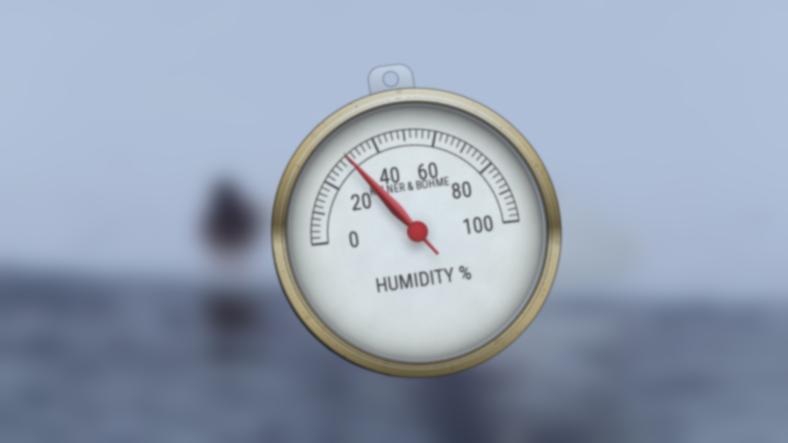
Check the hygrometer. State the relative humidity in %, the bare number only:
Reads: 30
